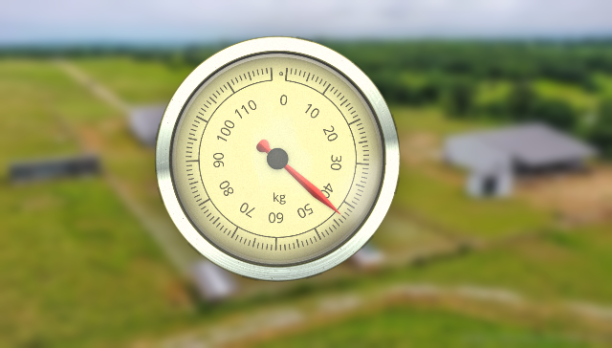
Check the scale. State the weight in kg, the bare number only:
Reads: 43
